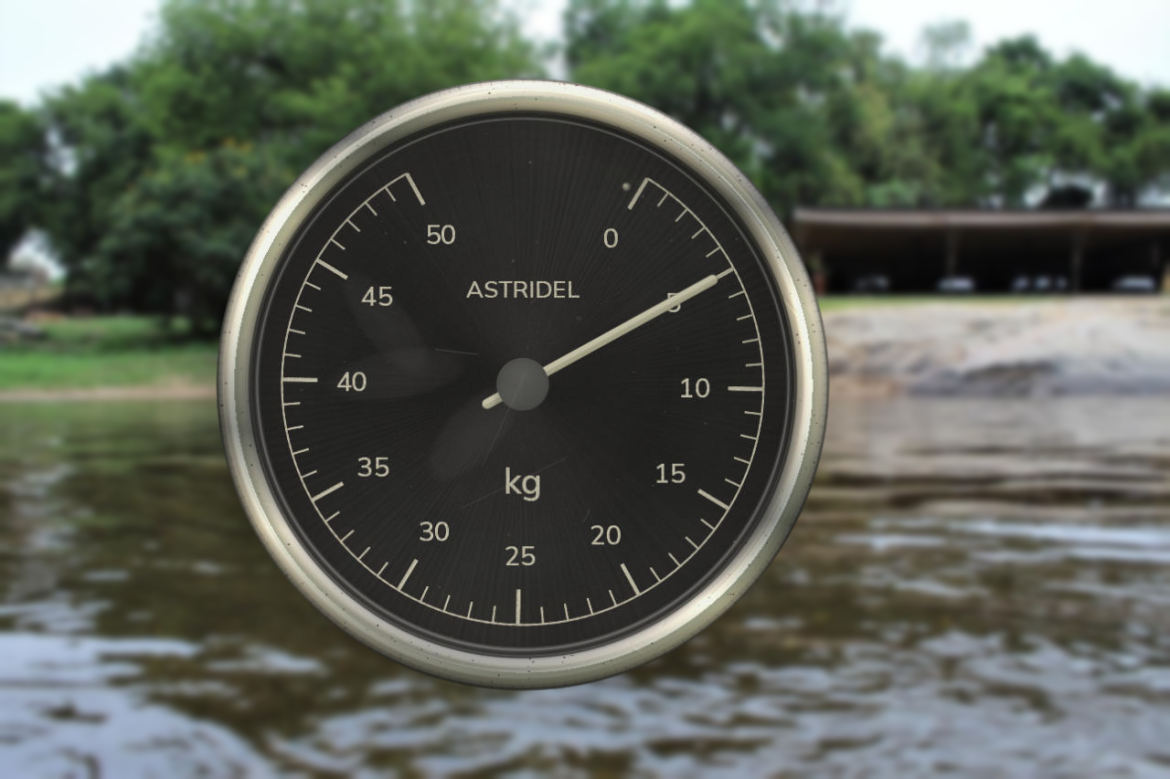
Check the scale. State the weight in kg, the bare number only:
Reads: 5
